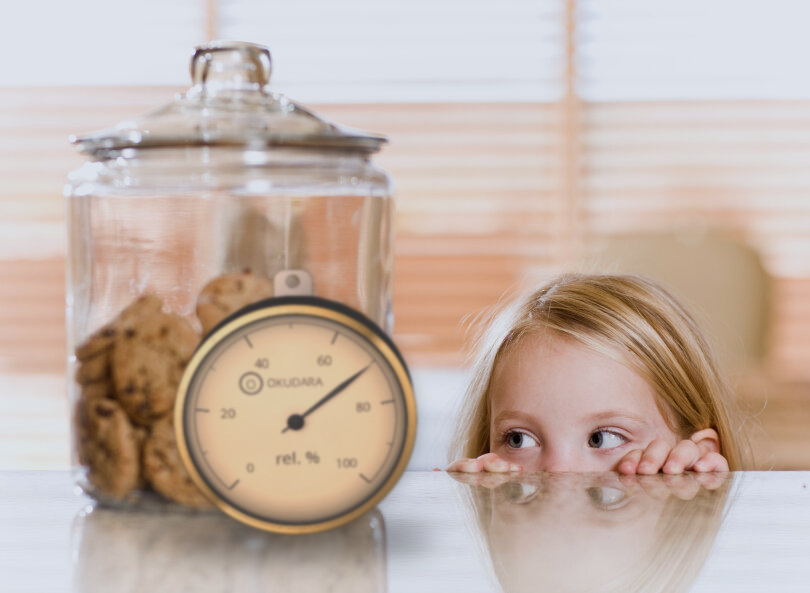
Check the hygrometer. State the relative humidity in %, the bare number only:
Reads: 70
